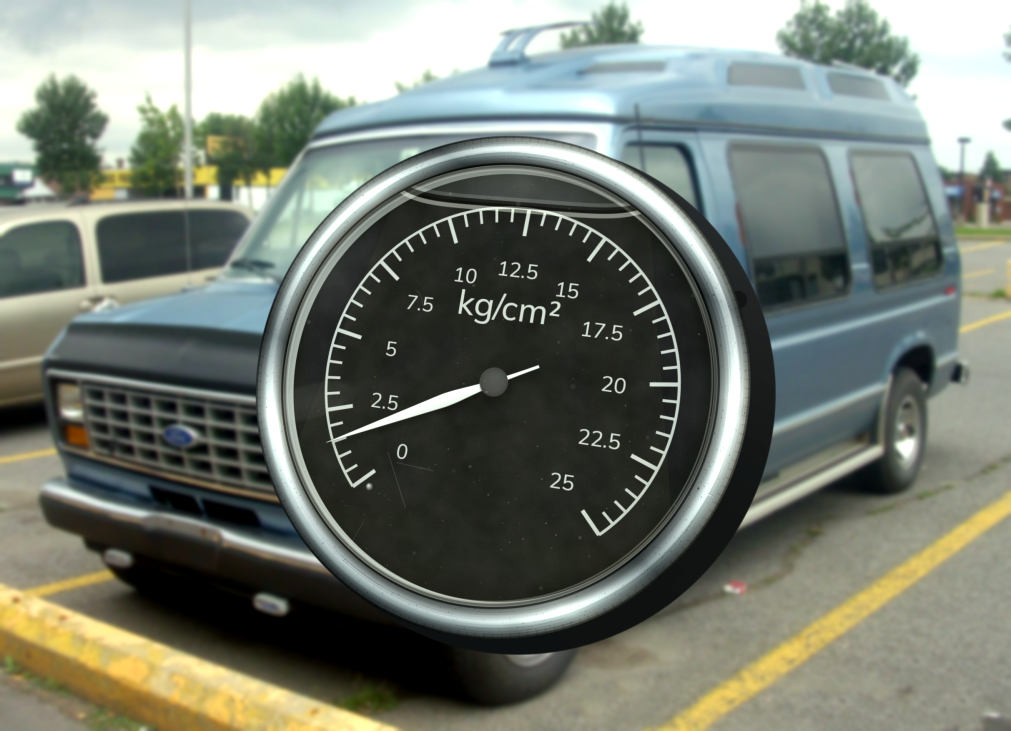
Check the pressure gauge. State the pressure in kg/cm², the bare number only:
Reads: 1.5
